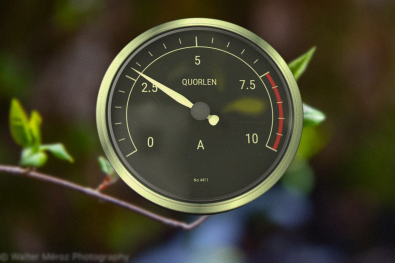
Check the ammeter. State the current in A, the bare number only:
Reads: 2.75
